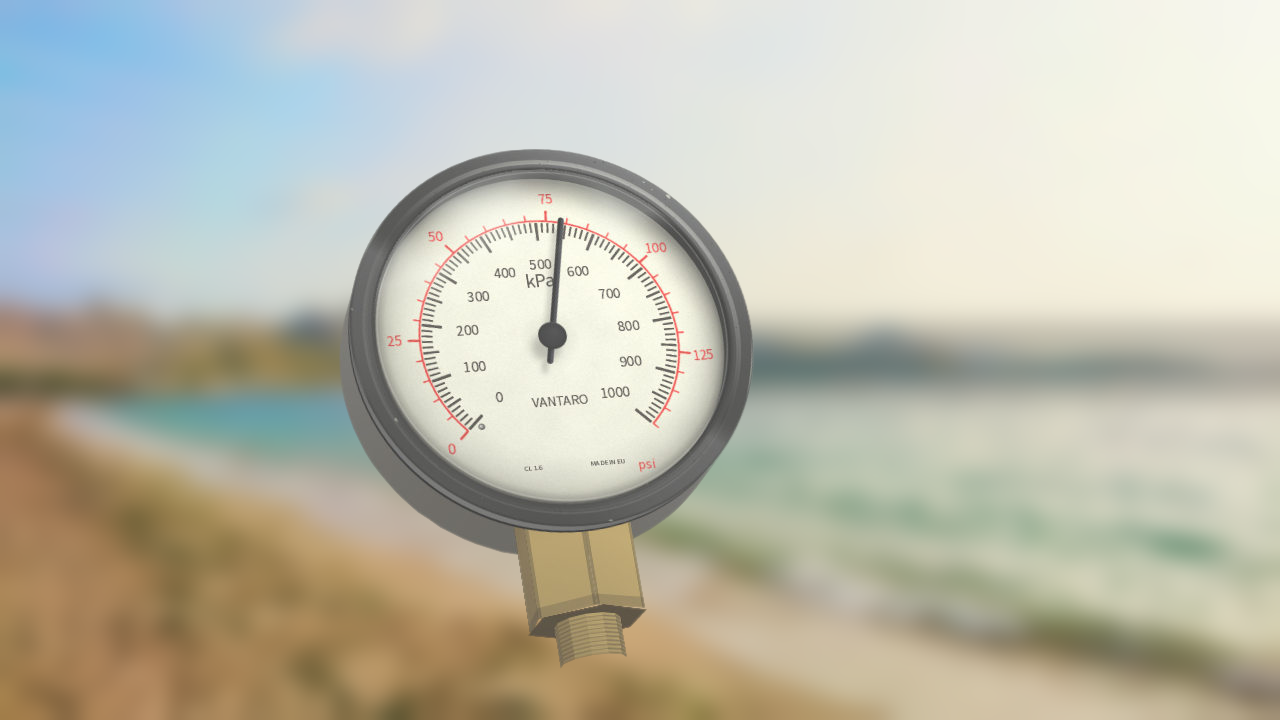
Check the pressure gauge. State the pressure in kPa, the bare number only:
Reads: 540
